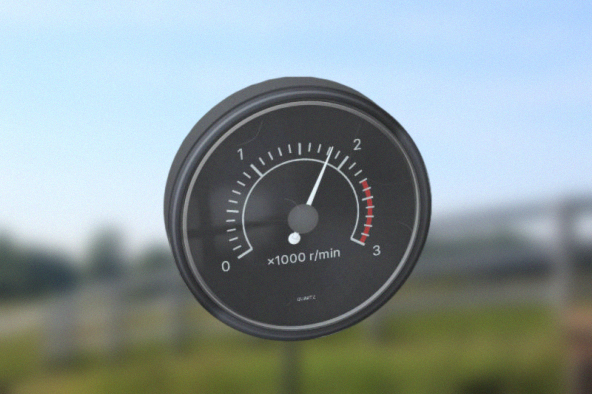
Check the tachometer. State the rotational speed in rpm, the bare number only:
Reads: 1800
